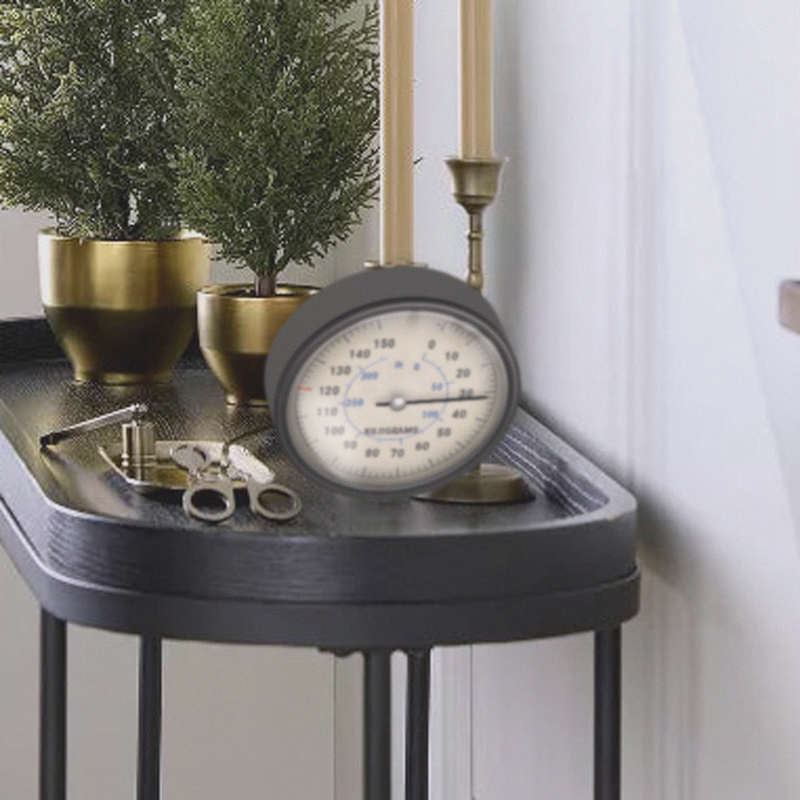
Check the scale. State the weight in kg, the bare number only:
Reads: 30
